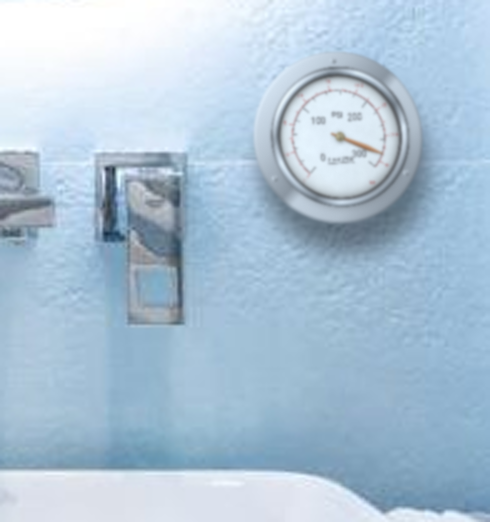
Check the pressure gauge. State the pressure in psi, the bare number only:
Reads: 280
